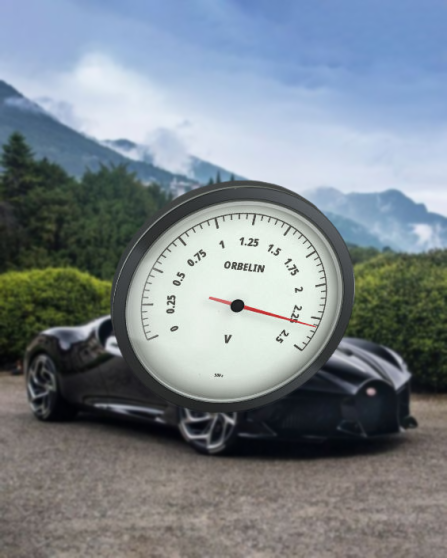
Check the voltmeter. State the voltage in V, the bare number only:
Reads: 2.3
